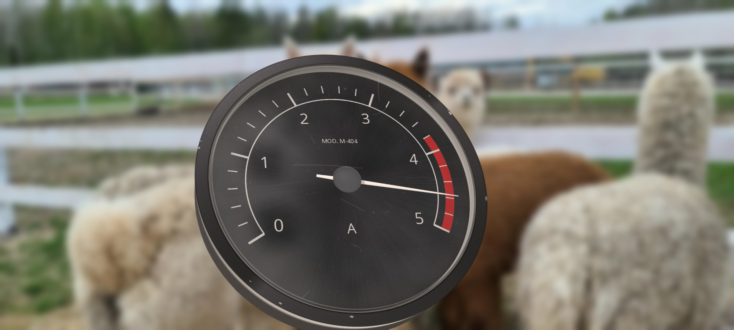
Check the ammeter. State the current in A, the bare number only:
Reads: 4.6
